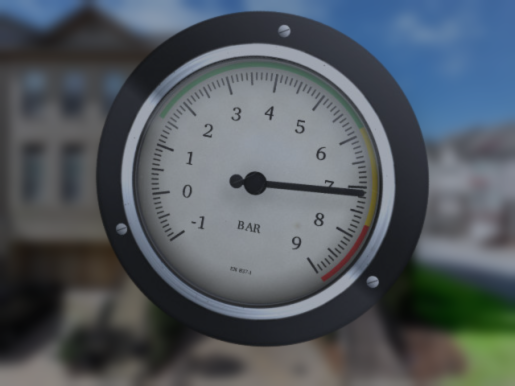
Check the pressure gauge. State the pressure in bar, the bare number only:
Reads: 7.1
